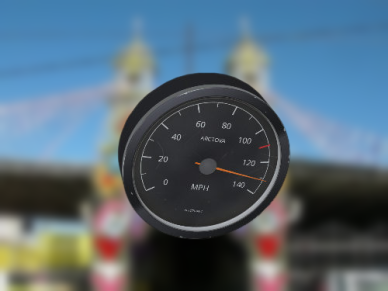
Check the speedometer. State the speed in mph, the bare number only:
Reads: 130
